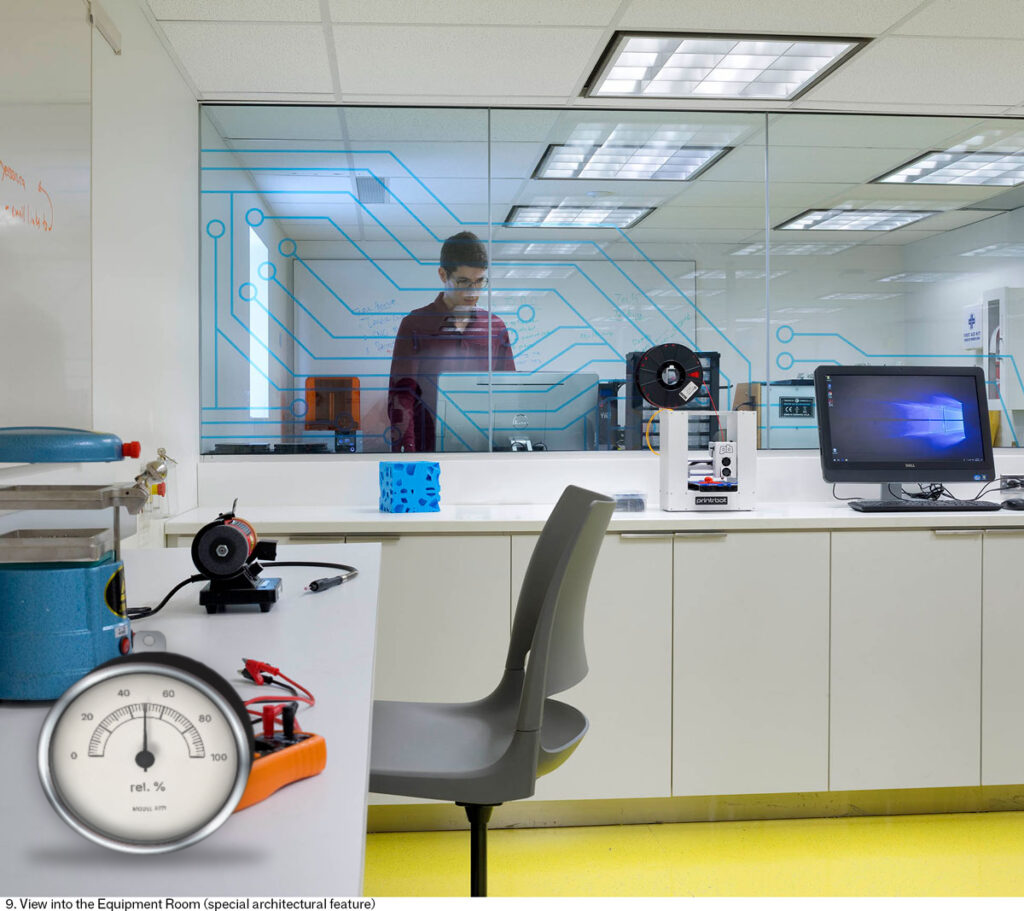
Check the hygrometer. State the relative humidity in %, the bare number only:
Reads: 50
